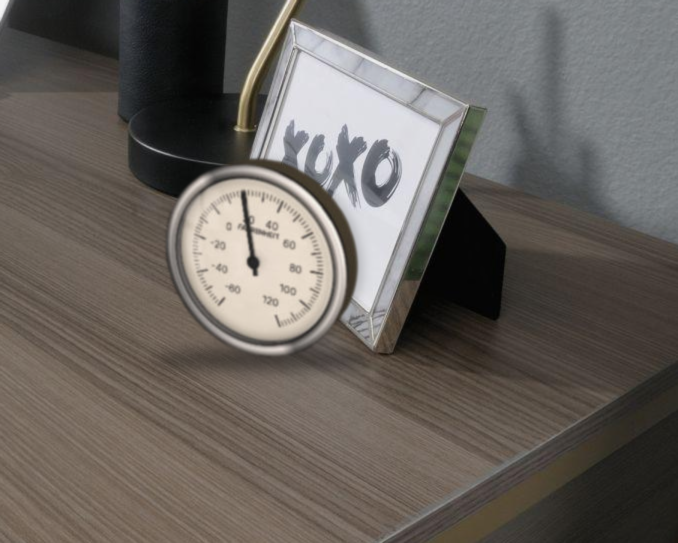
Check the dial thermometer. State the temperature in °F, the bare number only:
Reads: 20
